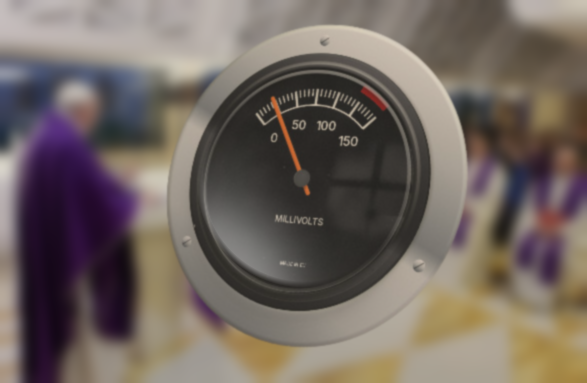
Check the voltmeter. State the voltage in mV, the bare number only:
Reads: 25
